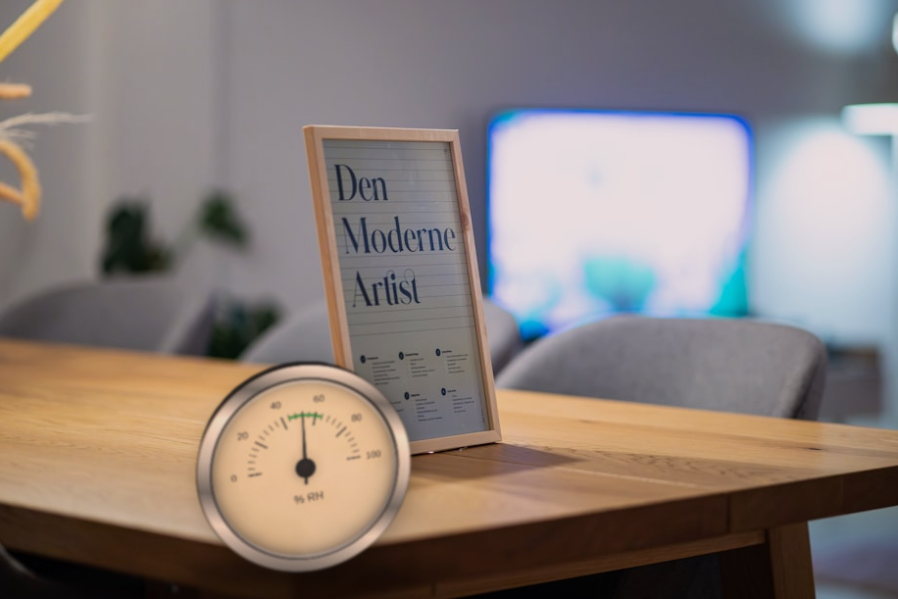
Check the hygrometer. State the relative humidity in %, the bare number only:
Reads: 52
